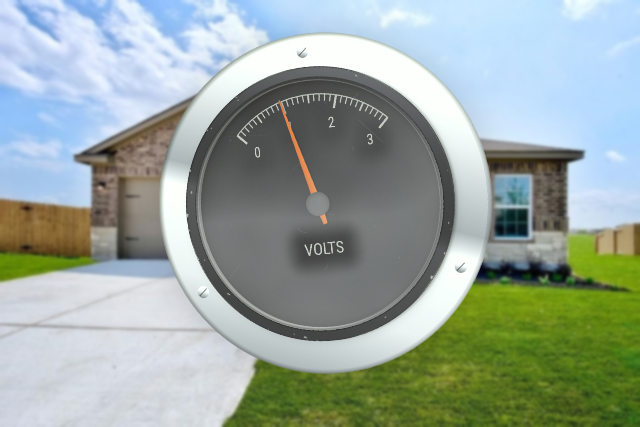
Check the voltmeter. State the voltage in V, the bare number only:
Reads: 1
